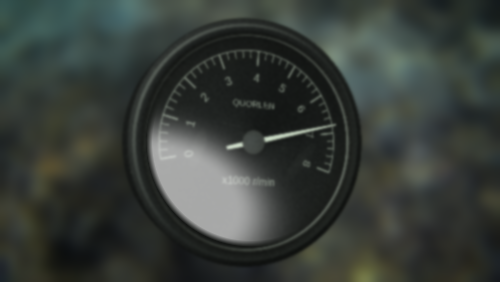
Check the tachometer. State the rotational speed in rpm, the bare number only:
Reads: 6800
